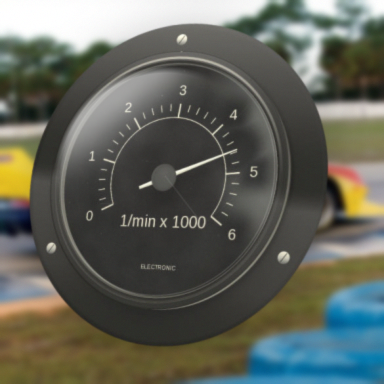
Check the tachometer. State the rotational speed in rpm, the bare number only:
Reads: 4600
